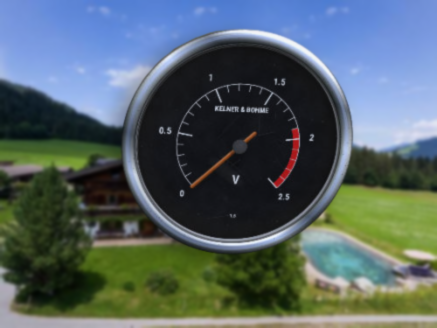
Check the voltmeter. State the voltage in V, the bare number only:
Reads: 0
